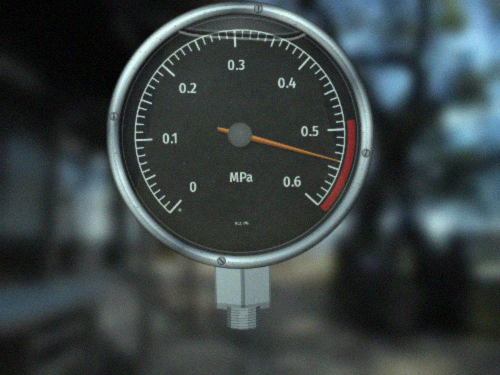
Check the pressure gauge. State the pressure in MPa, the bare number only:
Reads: 0.54
